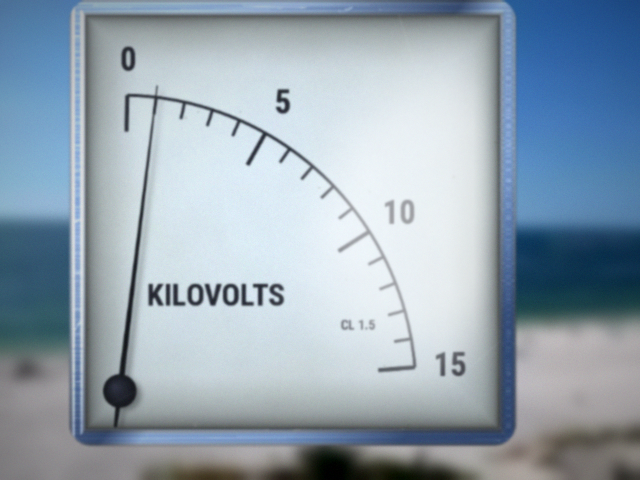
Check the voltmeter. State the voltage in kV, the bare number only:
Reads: 1
